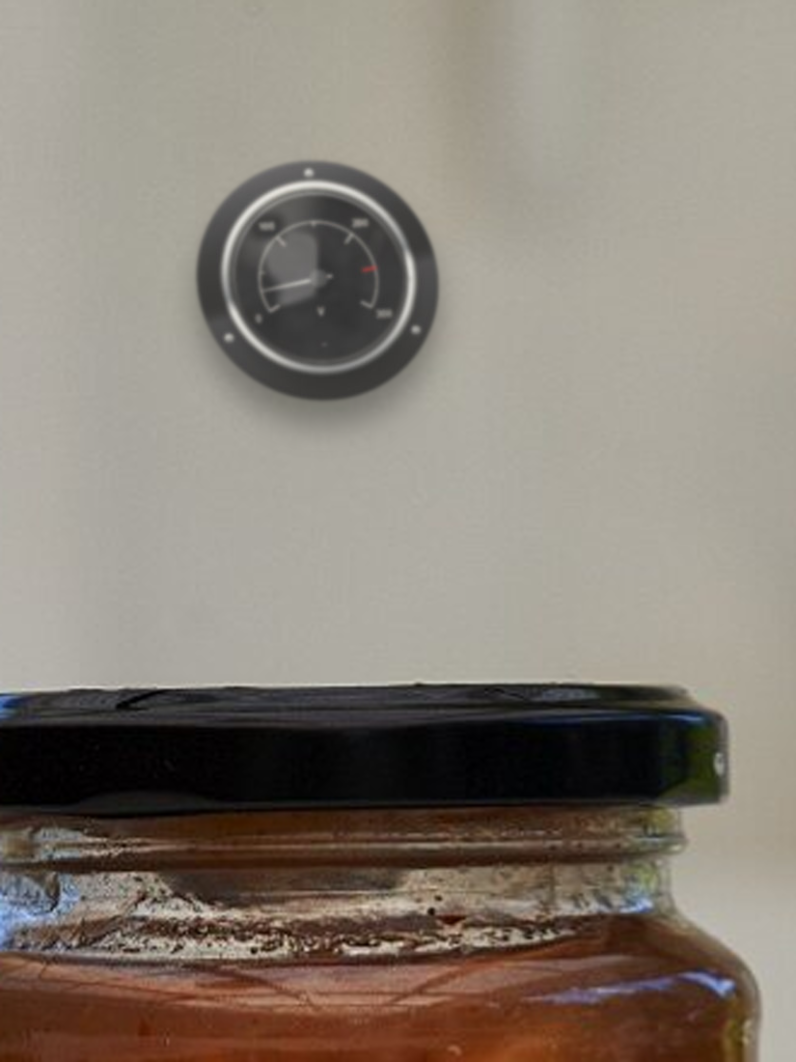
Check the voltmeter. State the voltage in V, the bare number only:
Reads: 25
